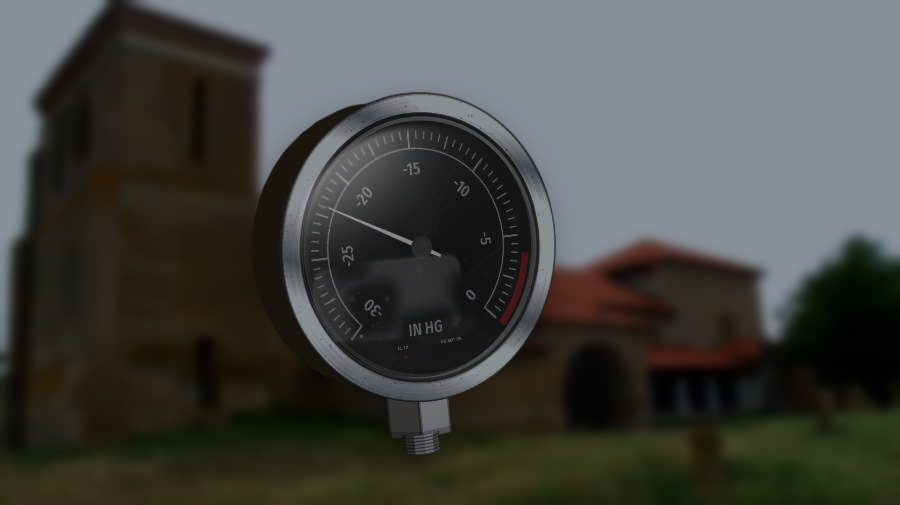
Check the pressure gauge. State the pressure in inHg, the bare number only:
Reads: -22
